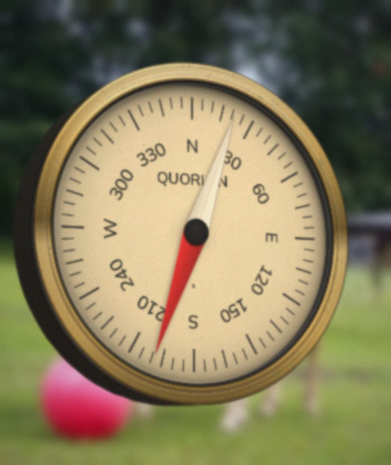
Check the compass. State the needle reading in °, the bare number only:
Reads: 200
